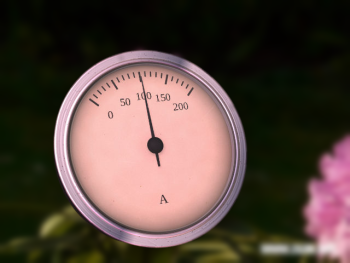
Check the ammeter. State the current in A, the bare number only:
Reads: 100
